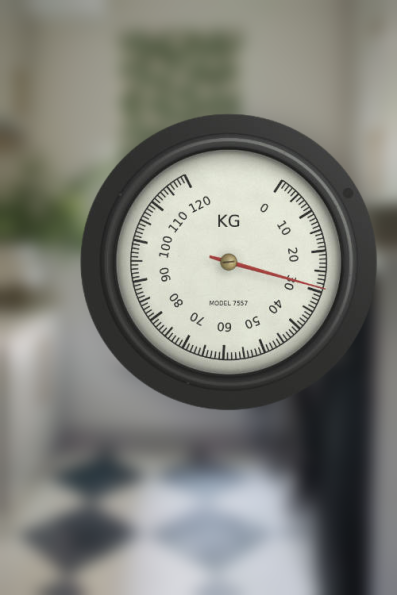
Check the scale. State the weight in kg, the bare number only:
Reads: 29
